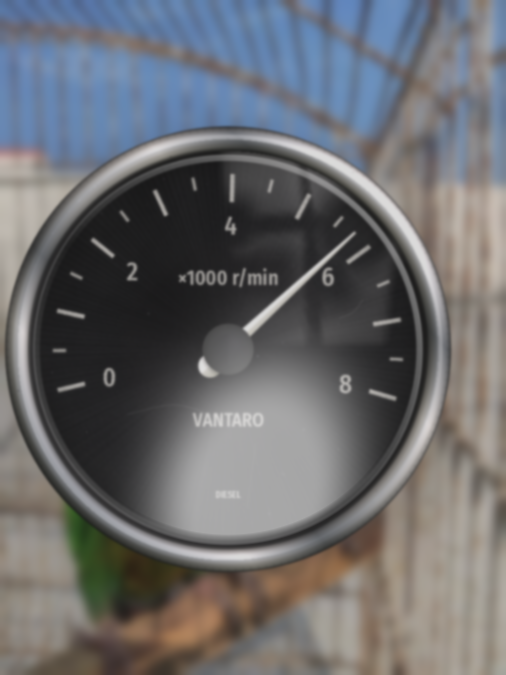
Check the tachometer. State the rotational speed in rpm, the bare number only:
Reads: 5750
